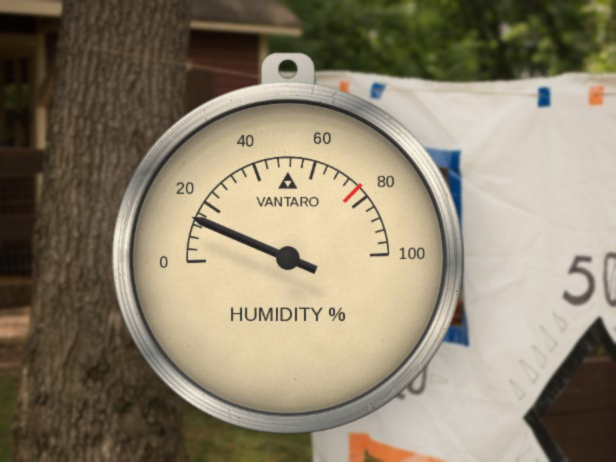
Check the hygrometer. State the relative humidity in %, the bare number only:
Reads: 14
